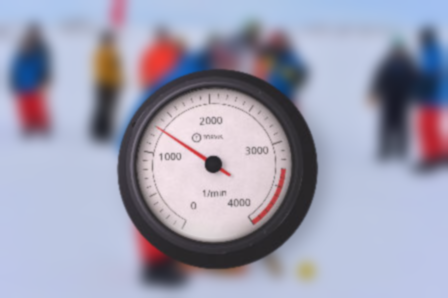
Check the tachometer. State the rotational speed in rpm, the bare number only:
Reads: 1300
